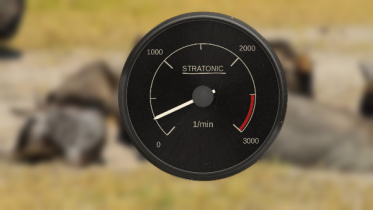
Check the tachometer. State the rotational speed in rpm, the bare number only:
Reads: 250
